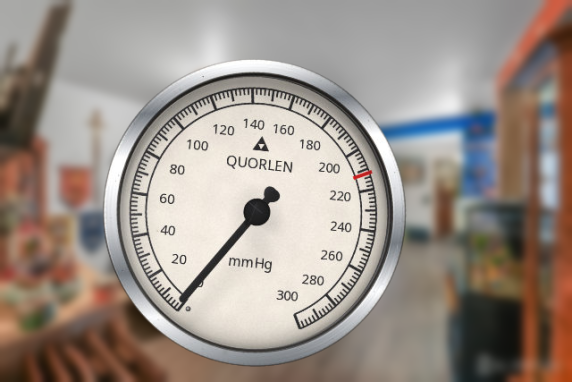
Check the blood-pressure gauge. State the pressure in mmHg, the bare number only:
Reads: 2
